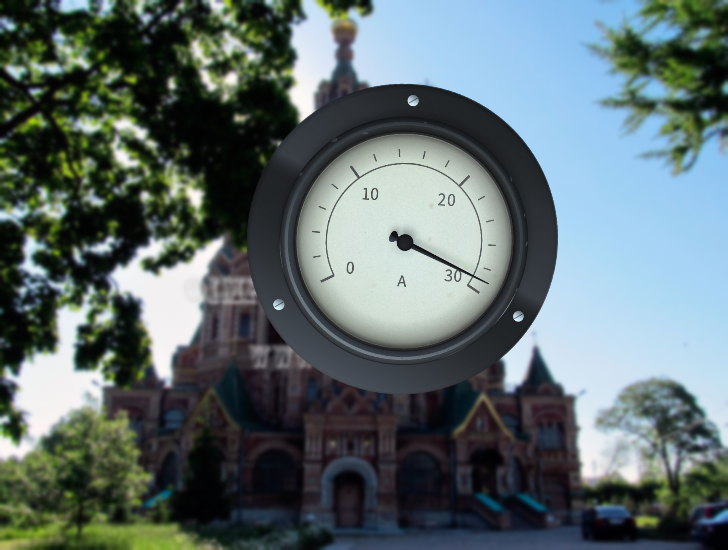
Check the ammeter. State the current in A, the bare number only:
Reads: 29
